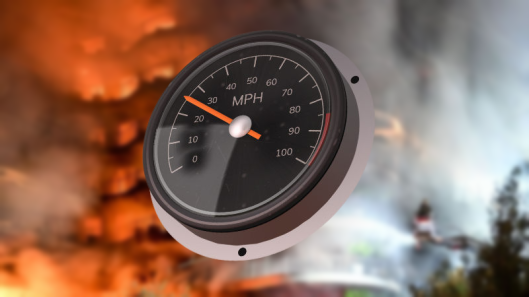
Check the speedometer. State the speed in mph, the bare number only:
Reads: 25
